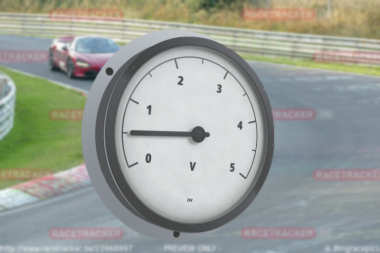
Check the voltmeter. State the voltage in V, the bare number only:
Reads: 0.5
